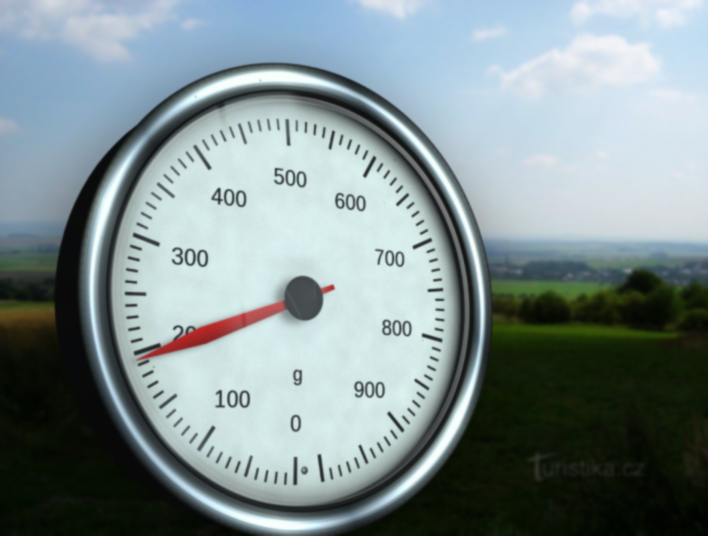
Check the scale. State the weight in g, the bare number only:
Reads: 195
